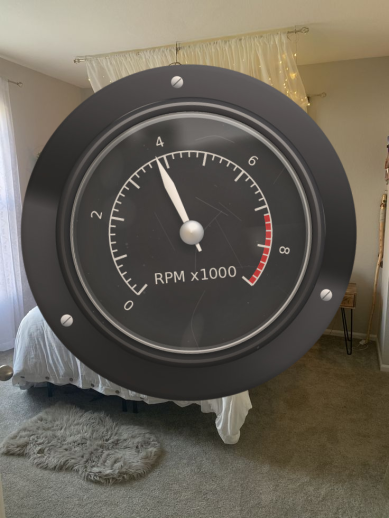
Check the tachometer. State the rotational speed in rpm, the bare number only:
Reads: 3800
